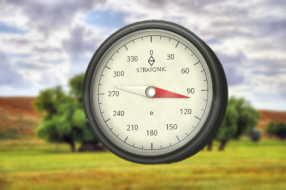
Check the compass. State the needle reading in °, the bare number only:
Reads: 100
